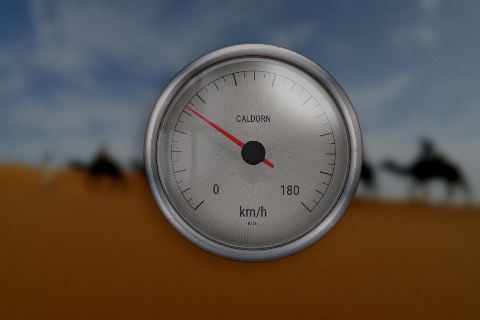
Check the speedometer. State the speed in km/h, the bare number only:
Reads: 52.5
